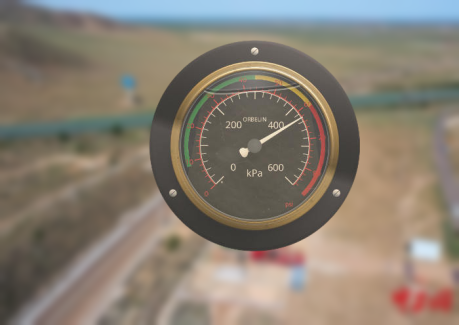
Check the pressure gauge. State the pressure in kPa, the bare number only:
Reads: 430
